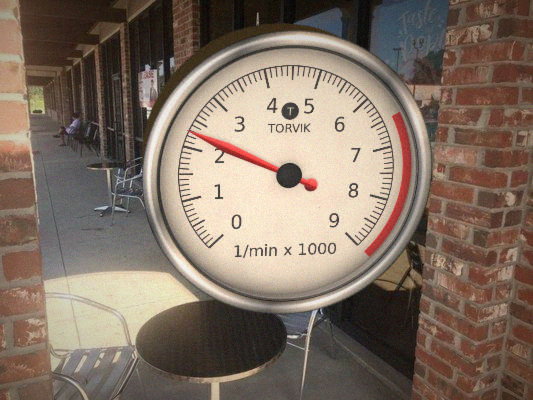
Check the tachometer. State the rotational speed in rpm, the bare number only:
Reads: 2300
